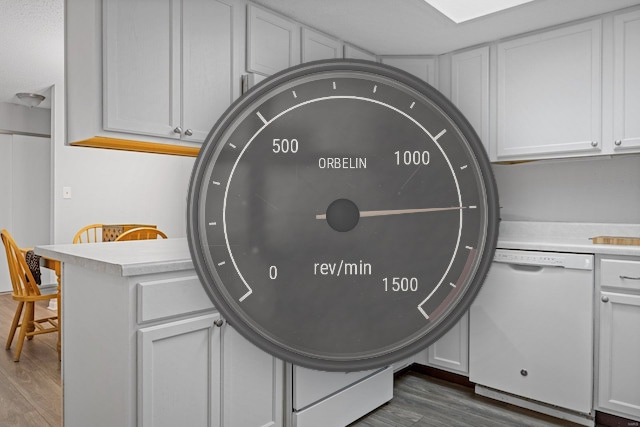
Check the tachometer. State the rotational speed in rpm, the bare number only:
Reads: 1200
